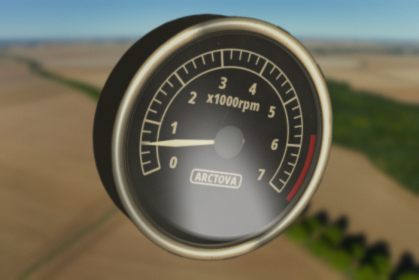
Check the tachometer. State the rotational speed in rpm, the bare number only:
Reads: 600
